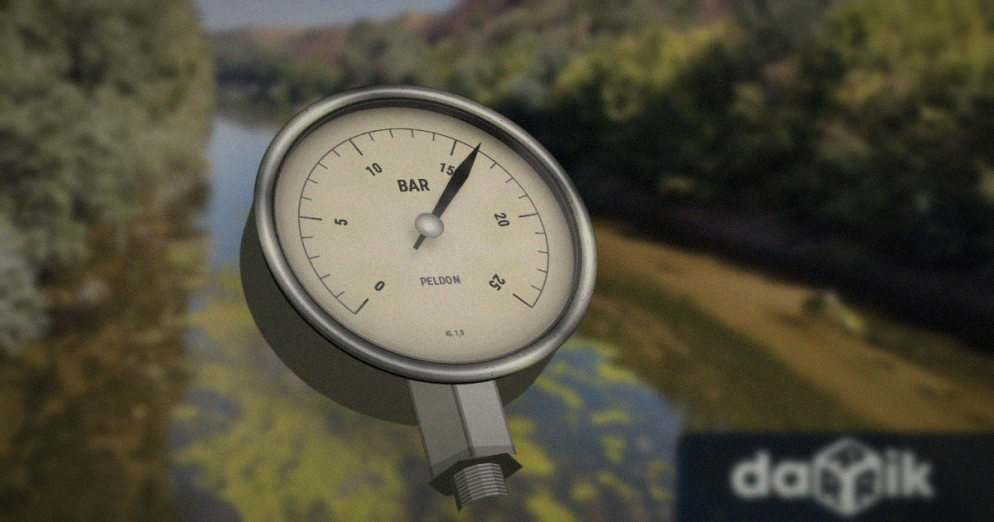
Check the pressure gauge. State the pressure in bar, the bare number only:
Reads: 16
